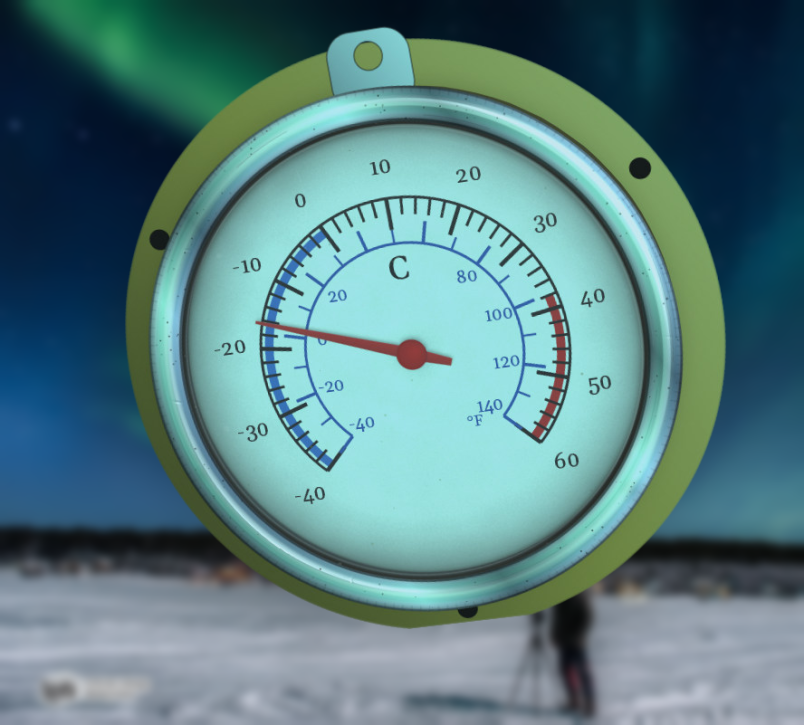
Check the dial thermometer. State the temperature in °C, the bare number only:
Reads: -16
